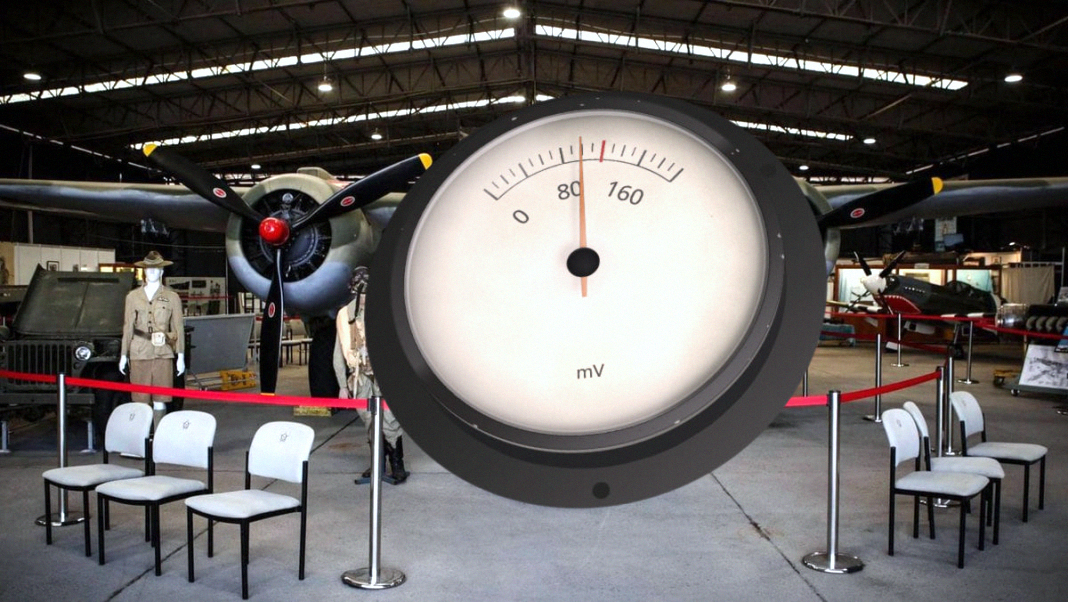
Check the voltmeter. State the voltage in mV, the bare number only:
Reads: 100
